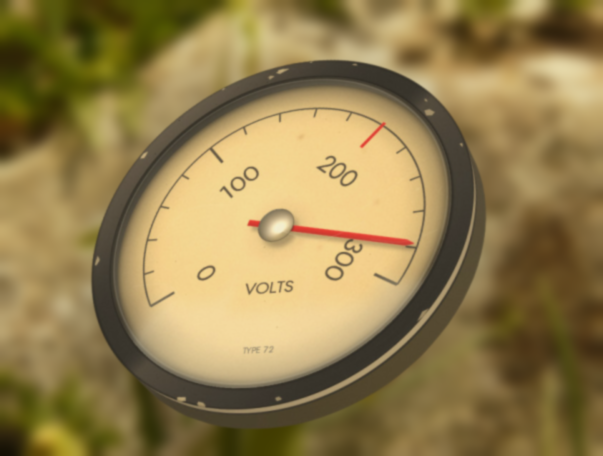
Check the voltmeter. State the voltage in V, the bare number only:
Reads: 280
